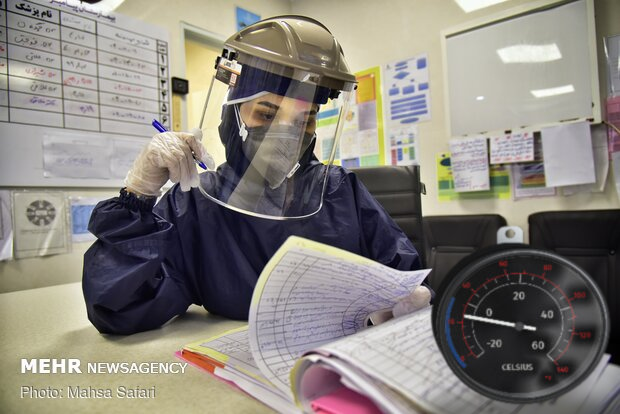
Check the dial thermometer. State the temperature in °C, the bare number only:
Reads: -4
